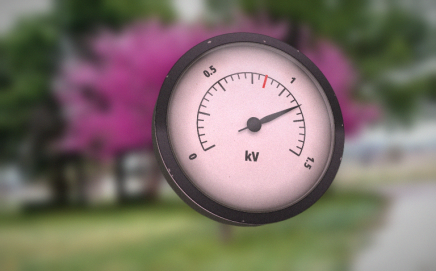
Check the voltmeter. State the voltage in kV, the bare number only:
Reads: 1.15
